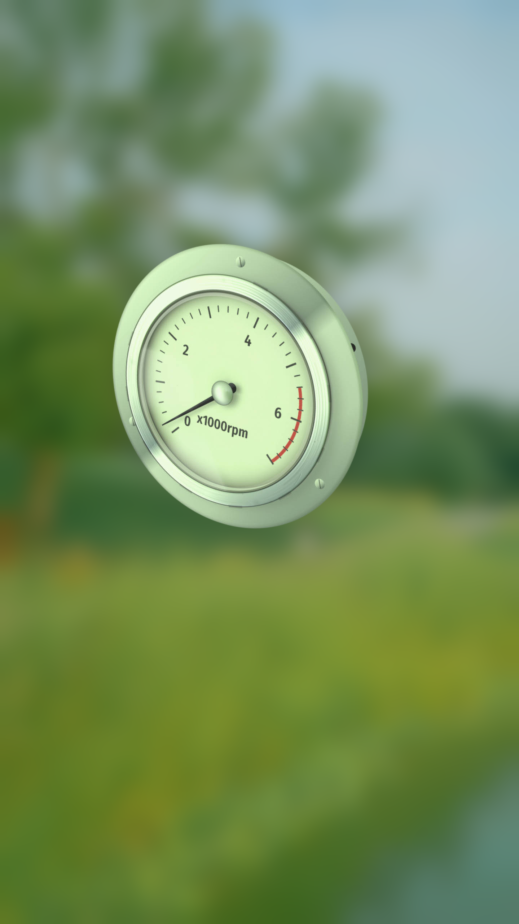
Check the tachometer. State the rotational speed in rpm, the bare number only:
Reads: 200
